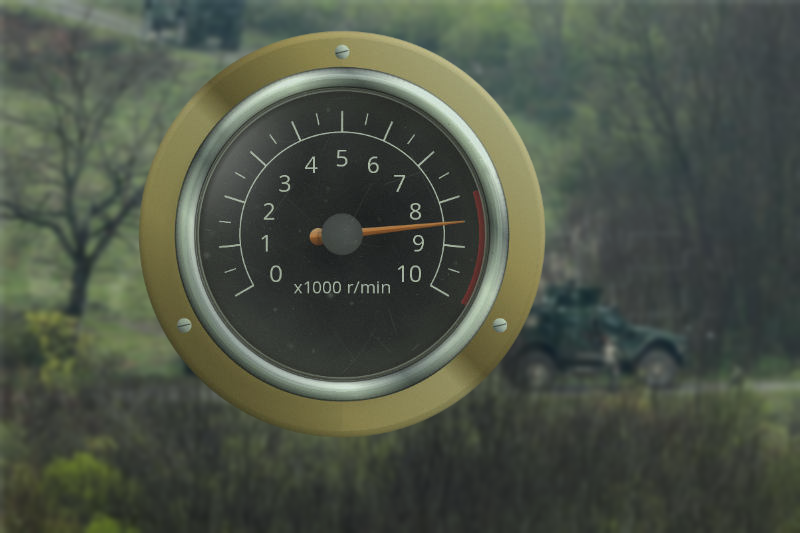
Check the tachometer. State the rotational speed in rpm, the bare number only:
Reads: 8500
